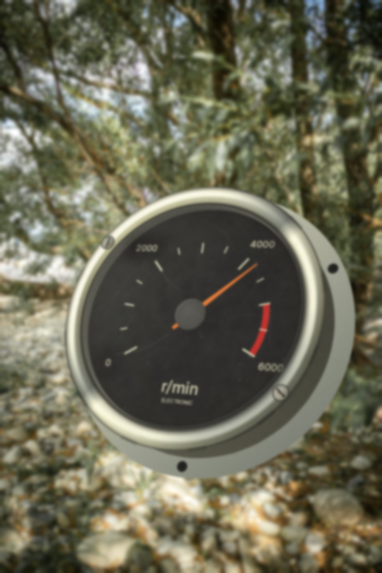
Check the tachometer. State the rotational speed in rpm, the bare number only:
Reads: 4250
